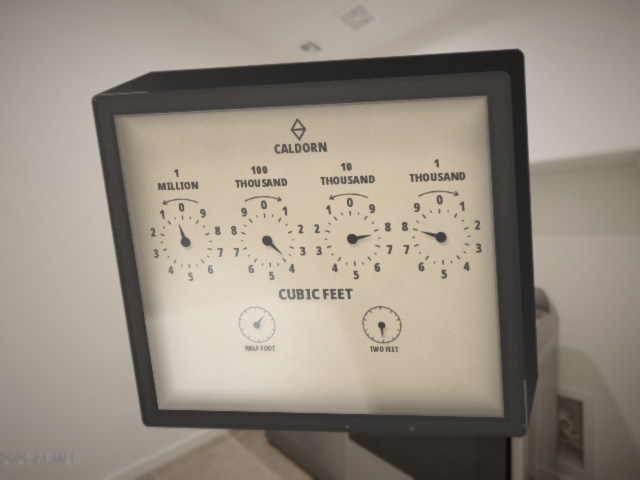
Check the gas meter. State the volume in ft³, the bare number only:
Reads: 37800
